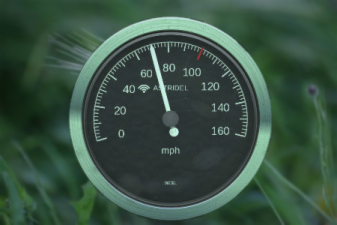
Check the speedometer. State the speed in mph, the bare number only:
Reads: 70
